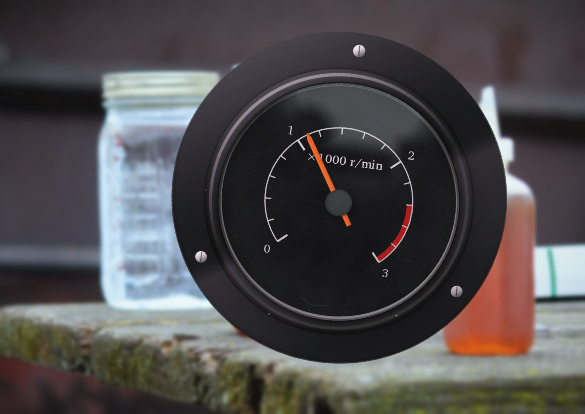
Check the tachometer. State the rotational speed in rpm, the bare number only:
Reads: 1100
